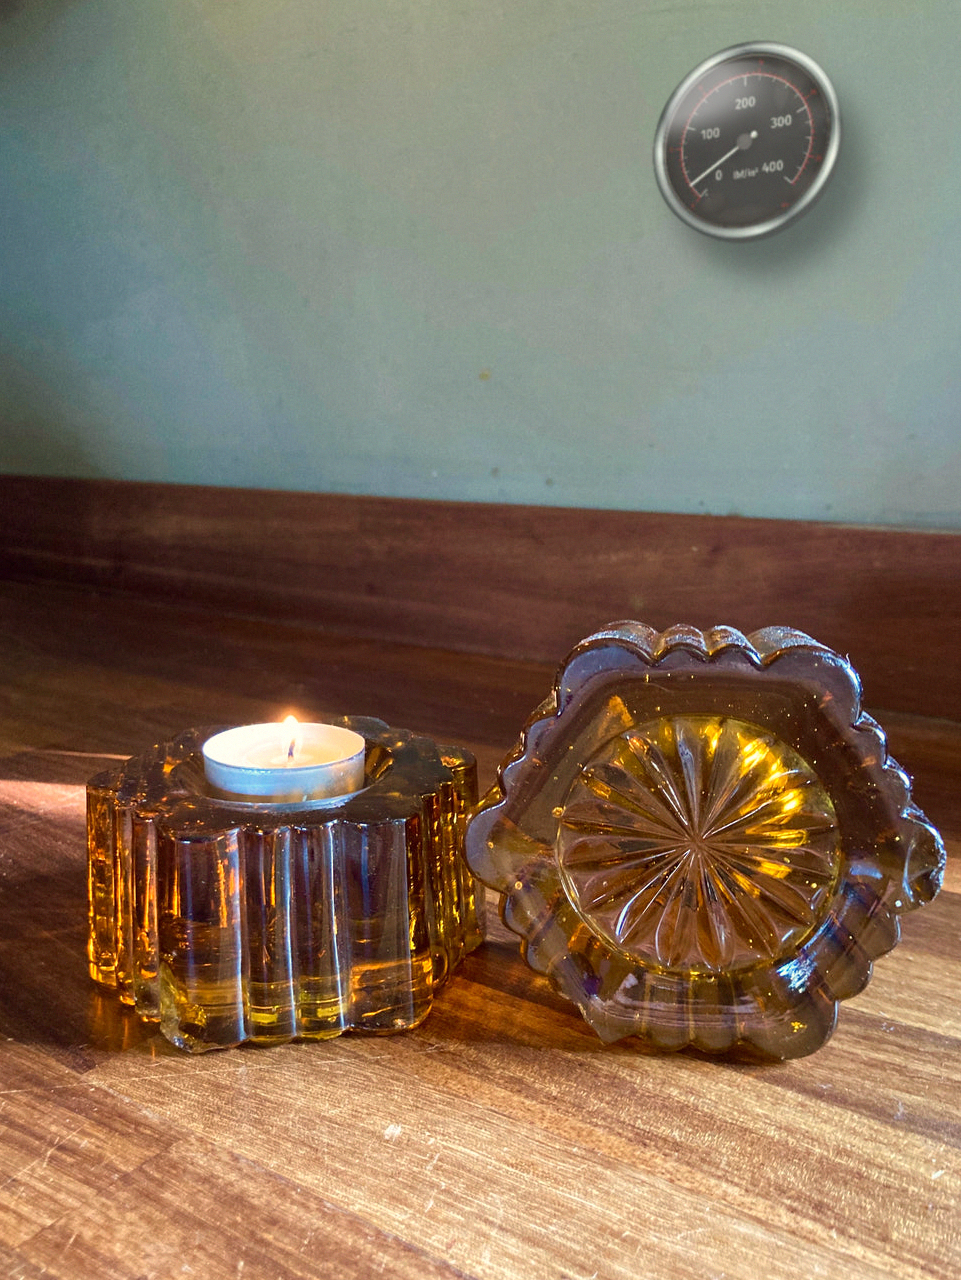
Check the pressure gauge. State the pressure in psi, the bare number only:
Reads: 20
